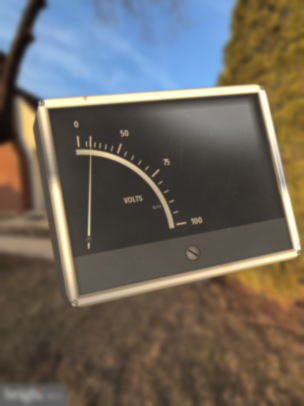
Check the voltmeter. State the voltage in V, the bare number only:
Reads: 25
